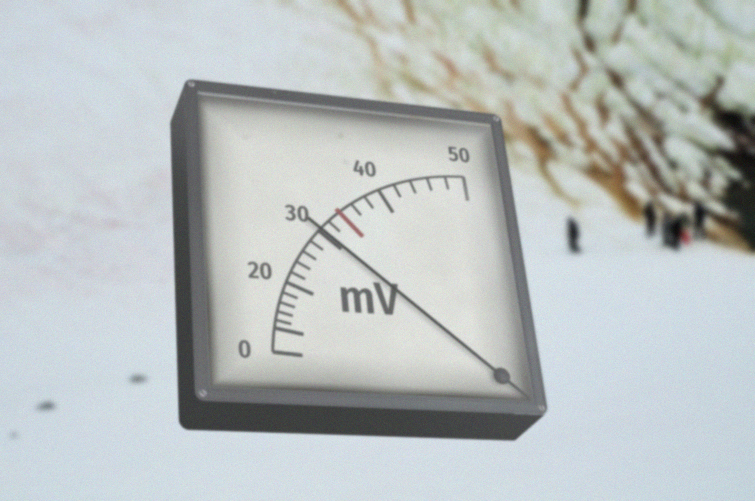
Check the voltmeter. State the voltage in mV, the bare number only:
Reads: 30
